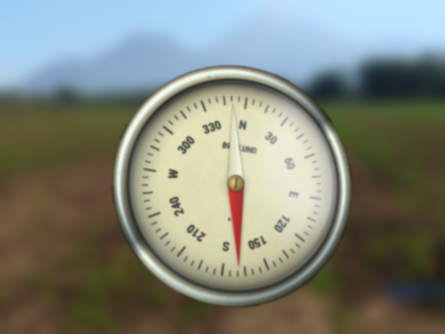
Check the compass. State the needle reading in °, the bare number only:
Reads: 170
